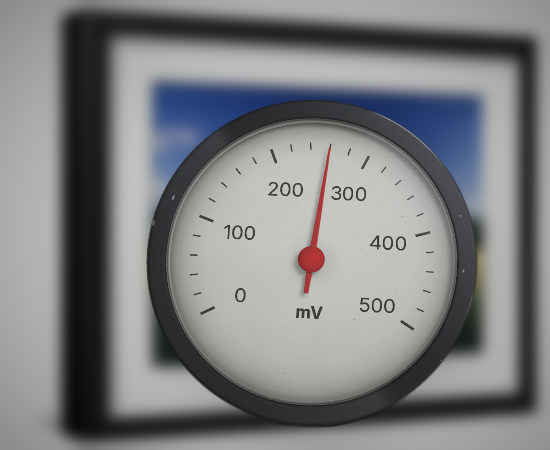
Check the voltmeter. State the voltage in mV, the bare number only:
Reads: 260
